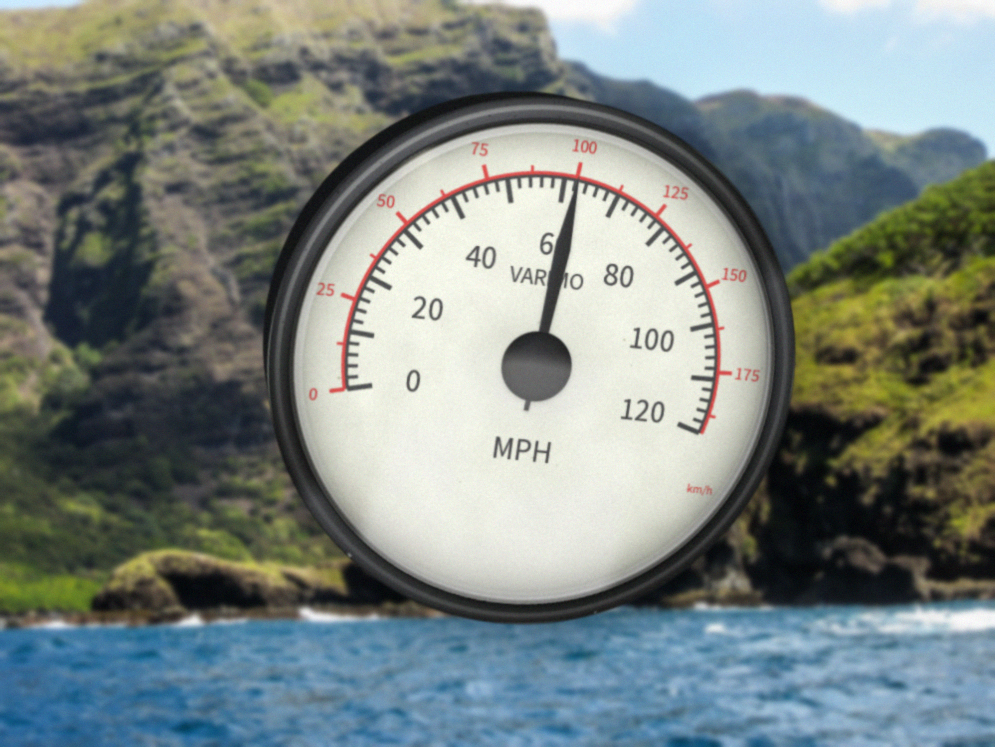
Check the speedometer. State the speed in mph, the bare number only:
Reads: 62
